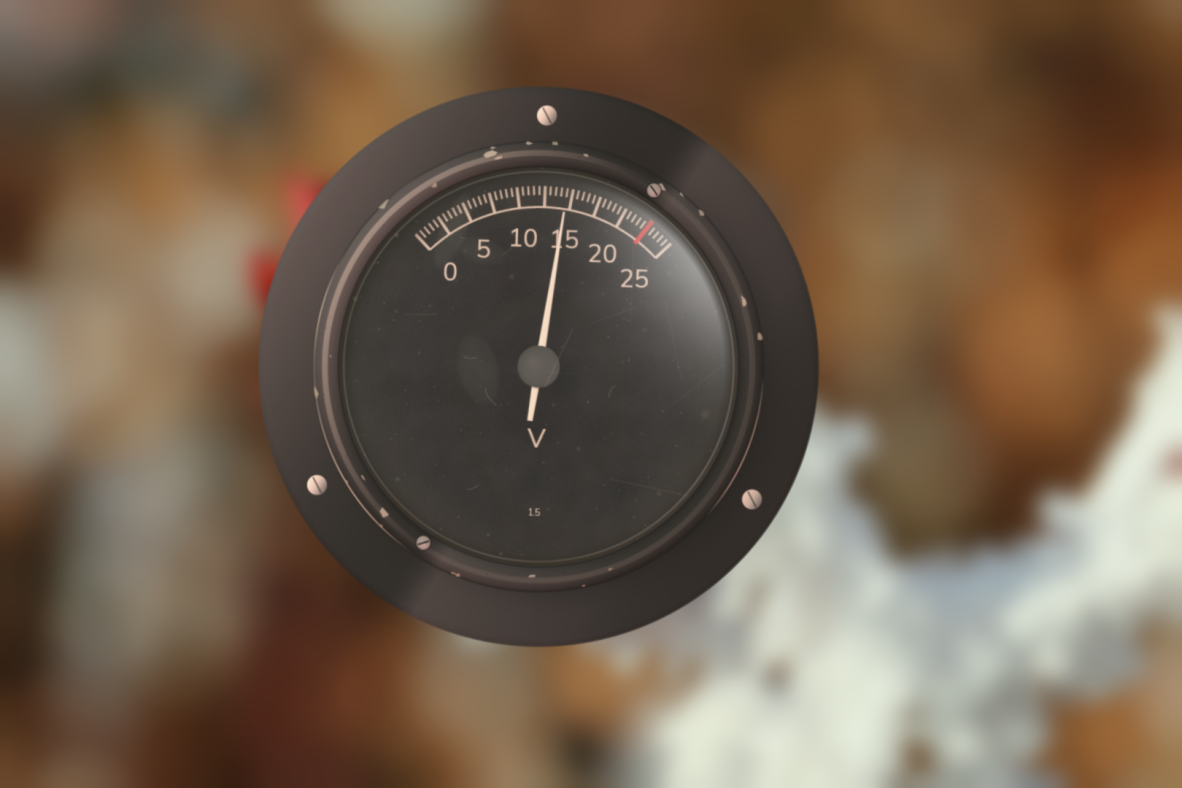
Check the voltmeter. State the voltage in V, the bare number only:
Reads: 14.5
